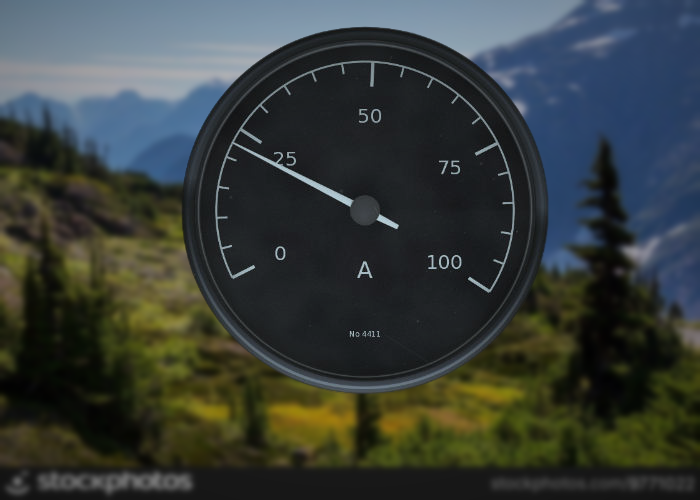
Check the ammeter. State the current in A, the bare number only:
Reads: 22.5
